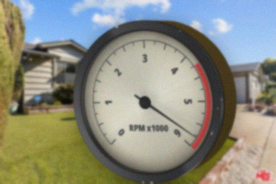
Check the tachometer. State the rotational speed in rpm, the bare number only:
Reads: 5750
